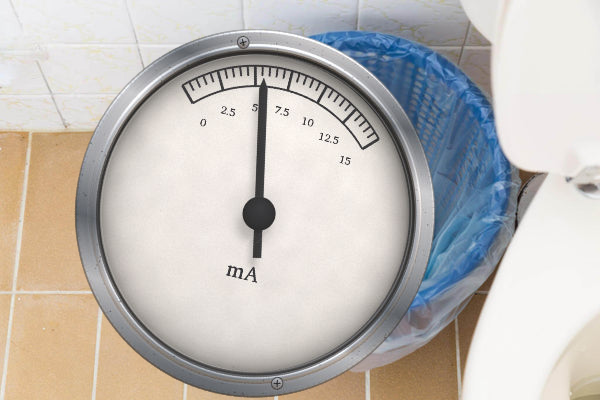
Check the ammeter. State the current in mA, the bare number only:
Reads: 5.5
